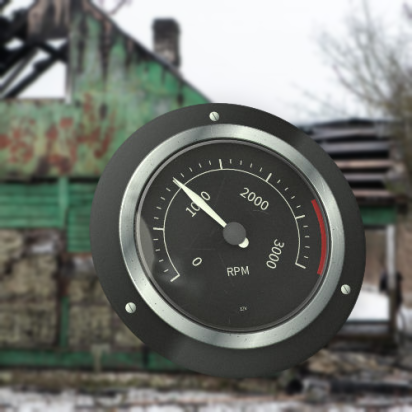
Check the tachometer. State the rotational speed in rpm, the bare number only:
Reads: 1000
